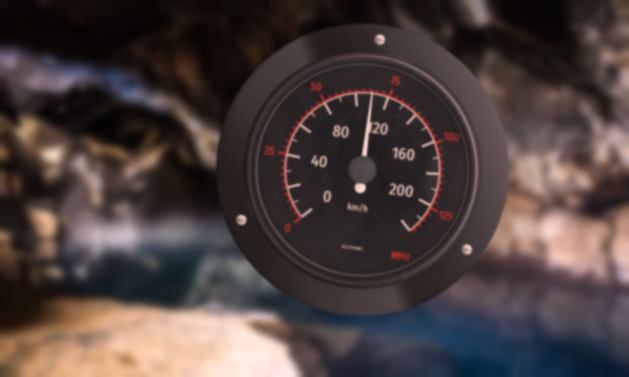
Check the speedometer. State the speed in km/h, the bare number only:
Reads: 110
